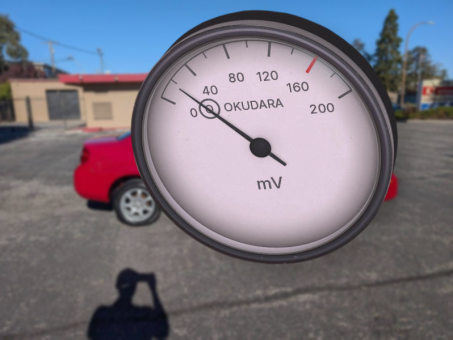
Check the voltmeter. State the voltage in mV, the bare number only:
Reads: 20
